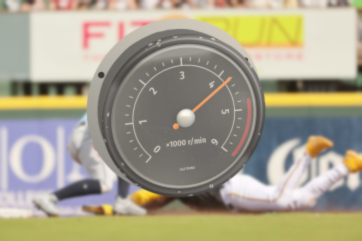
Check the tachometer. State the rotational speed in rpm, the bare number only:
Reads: 4200
